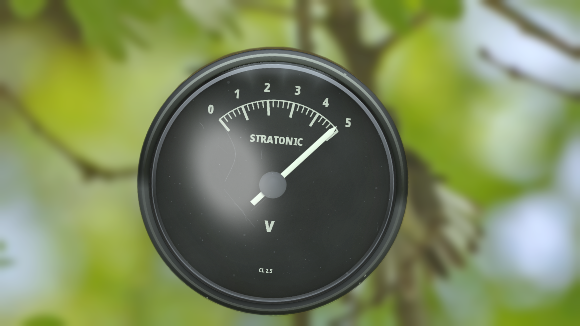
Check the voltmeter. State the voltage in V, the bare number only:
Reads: 4.8
